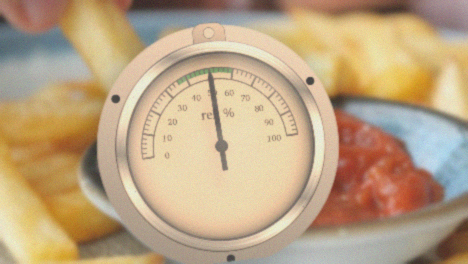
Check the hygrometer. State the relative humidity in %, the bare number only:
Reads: 50
